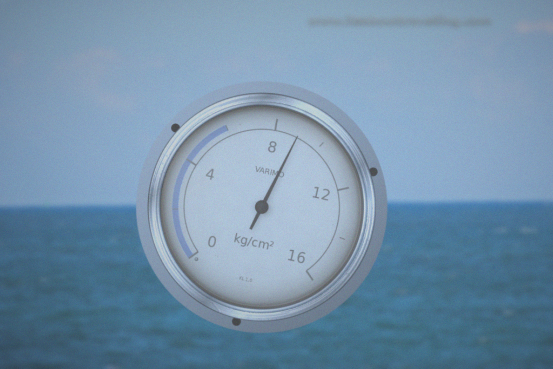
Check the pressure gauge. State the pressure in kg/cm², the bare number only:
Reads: 9
